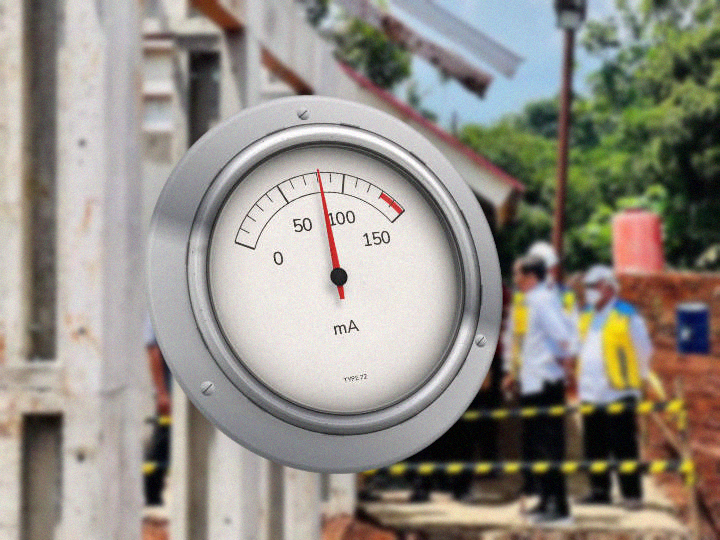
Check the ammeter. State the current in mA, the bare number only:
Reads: 80
